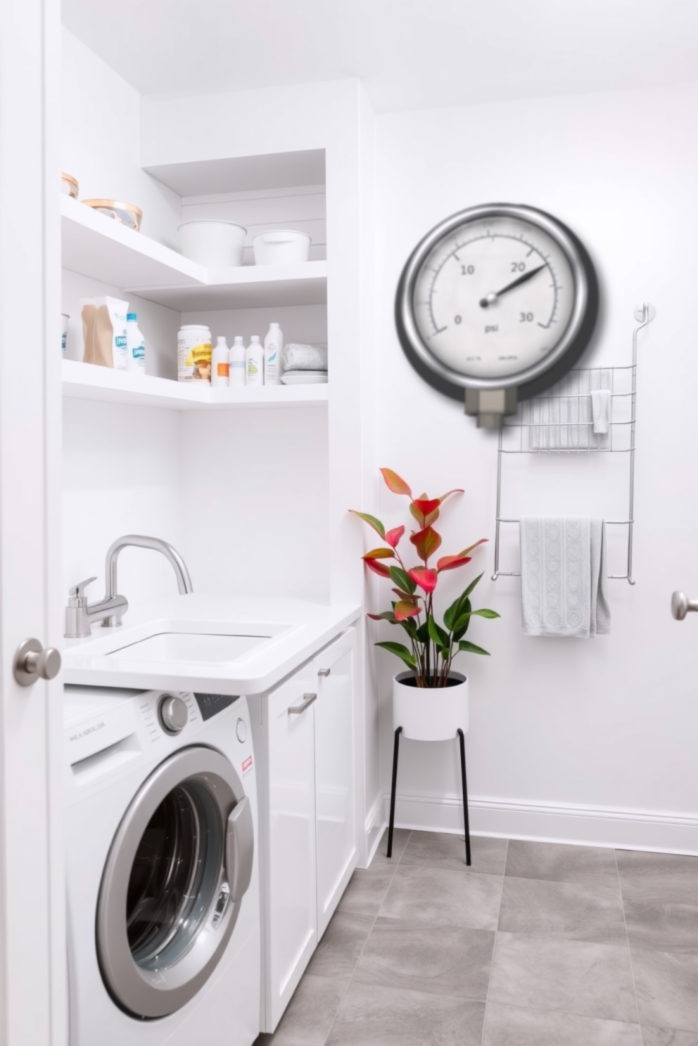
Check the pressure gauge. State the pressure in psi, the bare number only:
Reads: 22.5
